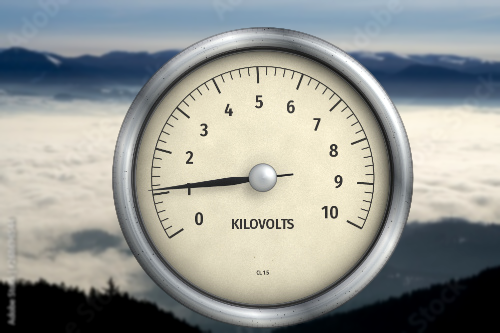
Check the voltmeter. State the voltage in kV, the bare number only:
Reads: 1.1
